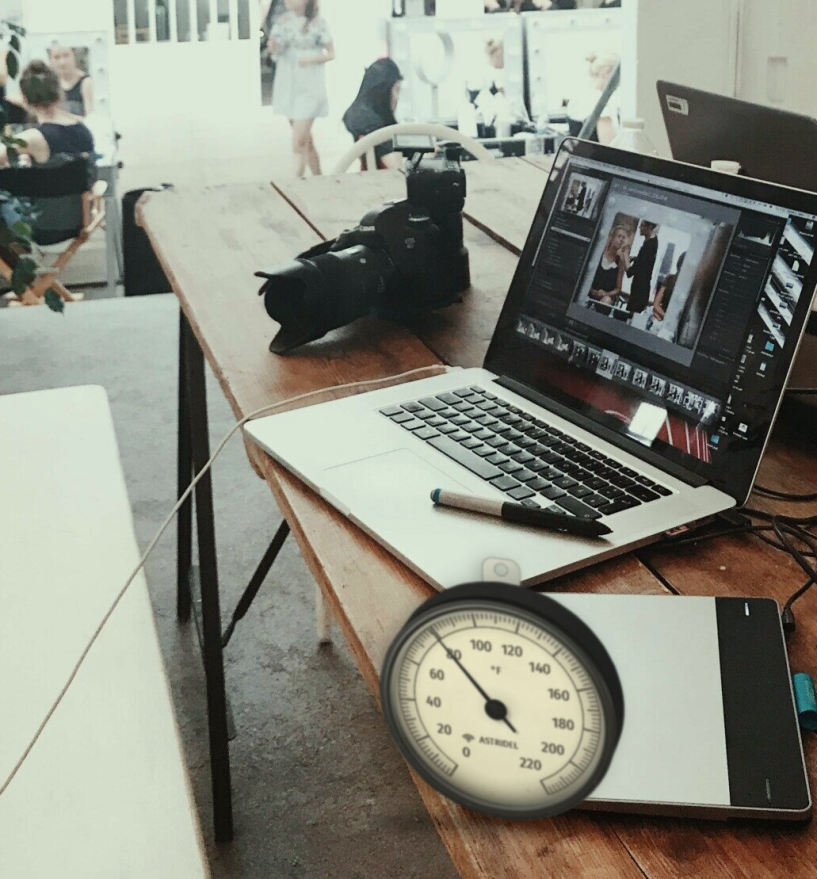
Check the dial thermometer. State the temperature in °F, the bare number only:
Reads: 80
